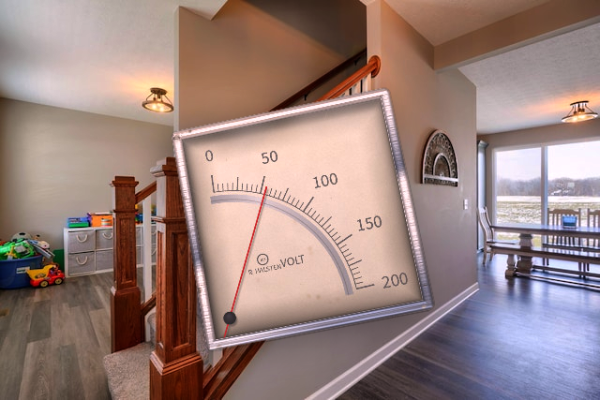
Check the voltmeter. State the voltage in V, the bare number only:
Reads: 55
